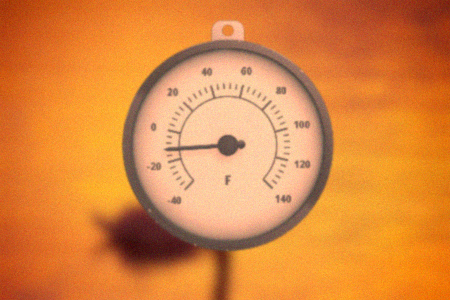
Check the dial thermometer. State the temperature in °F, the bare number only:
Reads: -12
